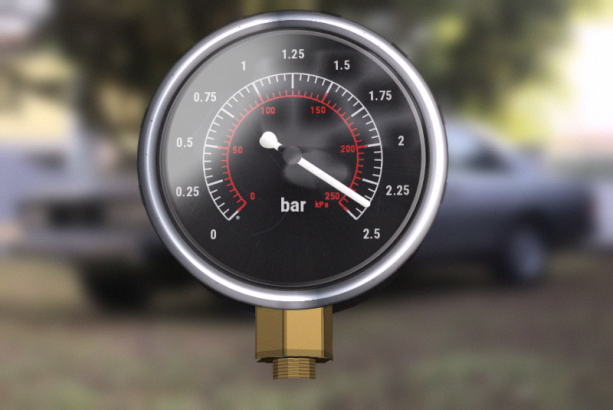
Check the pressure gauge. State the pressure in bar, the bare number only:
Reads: 2.4
